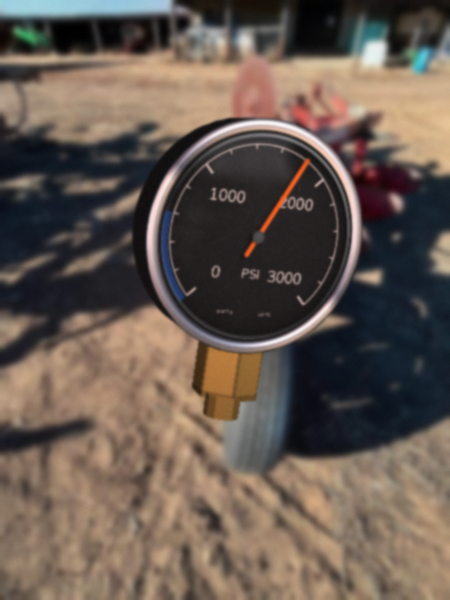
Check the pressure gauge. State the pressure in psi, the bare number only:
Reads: 1800
